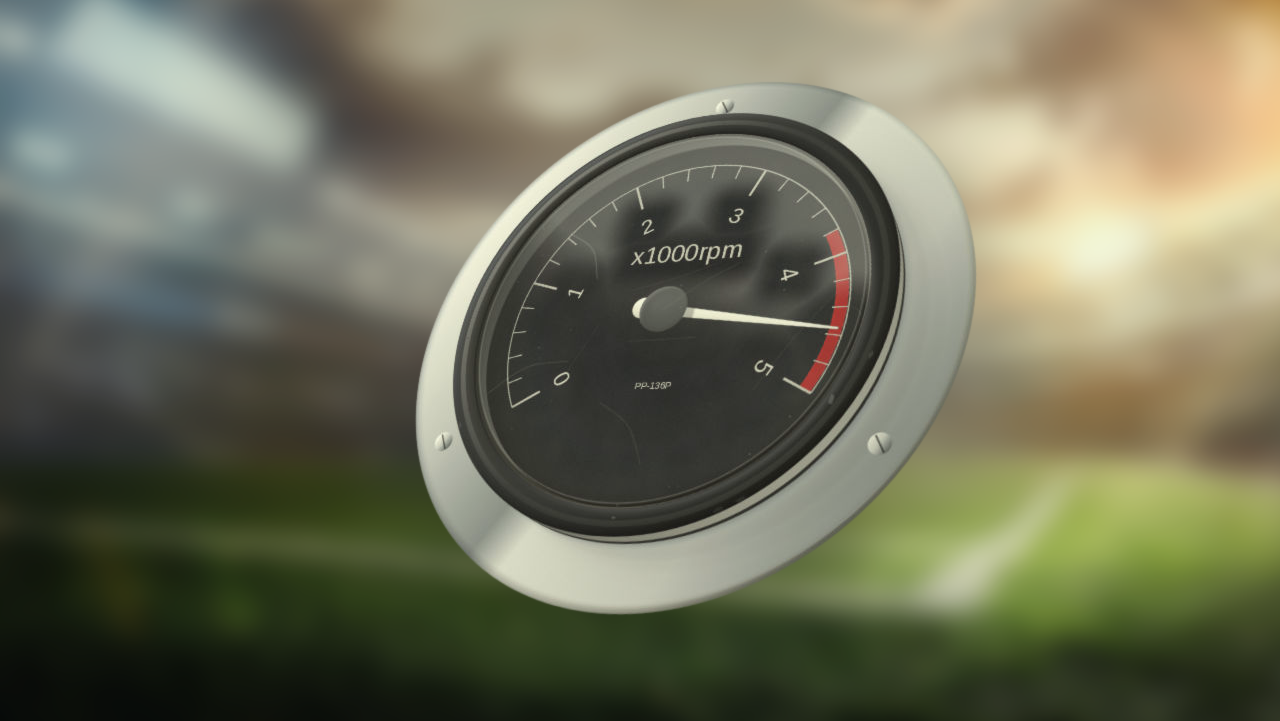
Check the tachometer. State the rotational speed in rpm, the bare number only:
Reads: 4600
